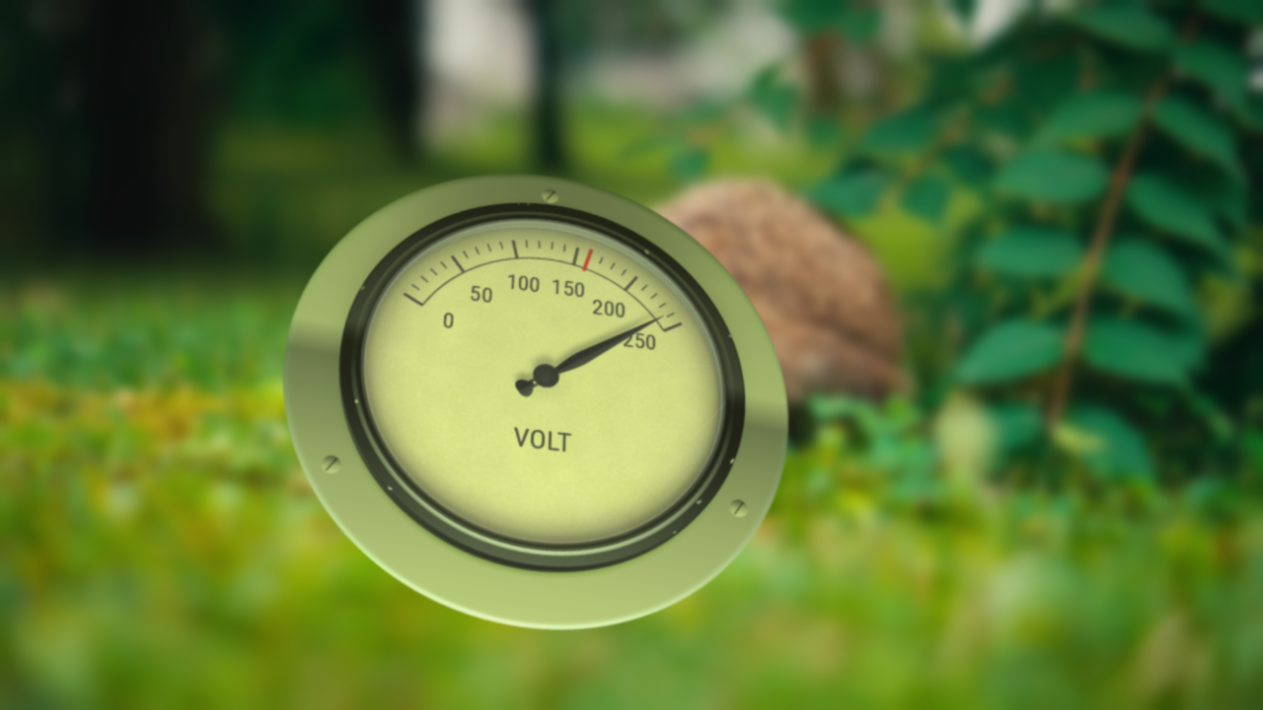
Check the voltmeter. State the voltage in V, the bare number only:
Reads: 240
